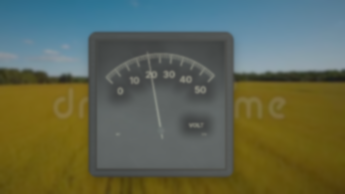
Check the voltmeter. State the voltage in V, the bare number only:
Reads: 20
